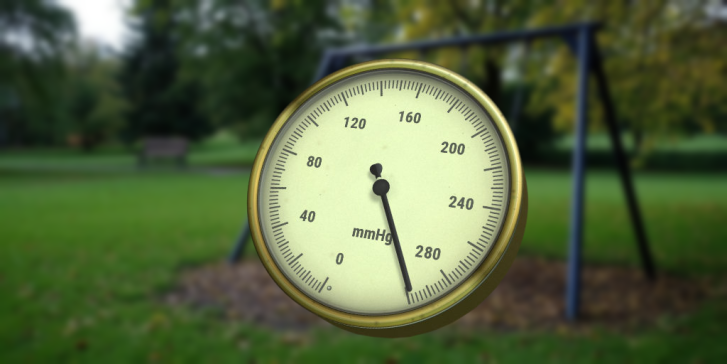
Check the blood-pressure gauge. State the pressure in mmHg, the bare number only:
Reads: 298
